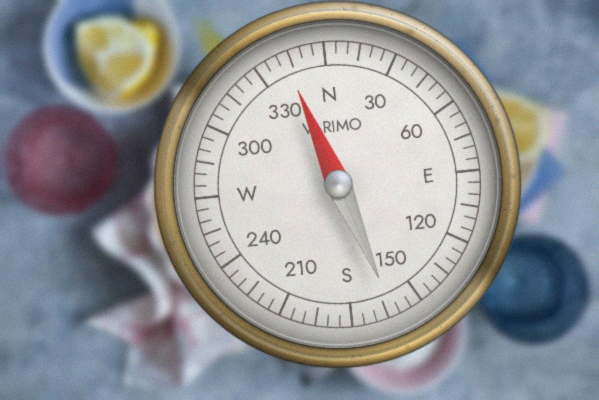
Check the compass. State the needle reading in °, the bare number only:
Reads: 342.5
